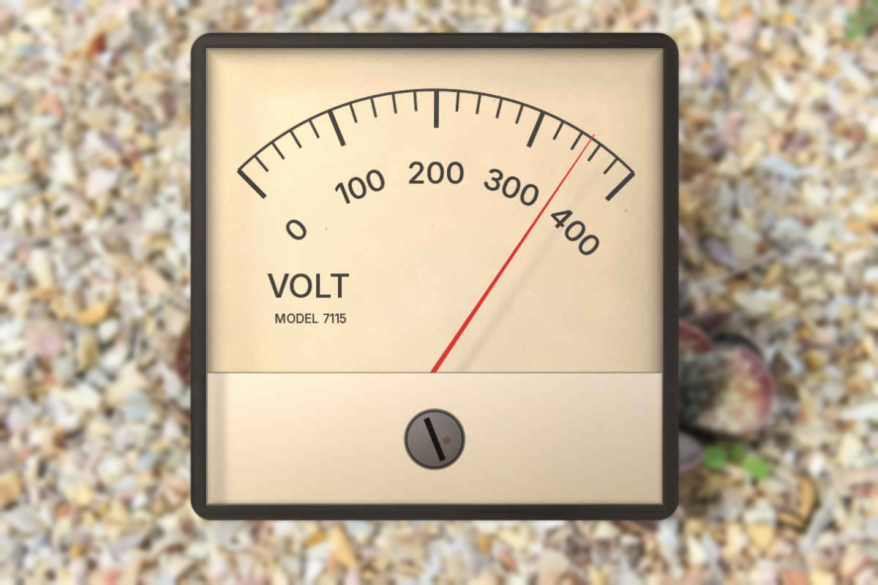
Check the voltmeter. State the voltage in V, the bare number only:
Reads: 350
